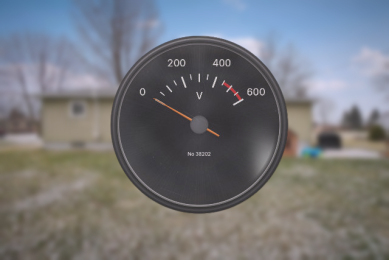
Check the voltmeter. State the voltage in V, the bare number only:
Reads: 0
